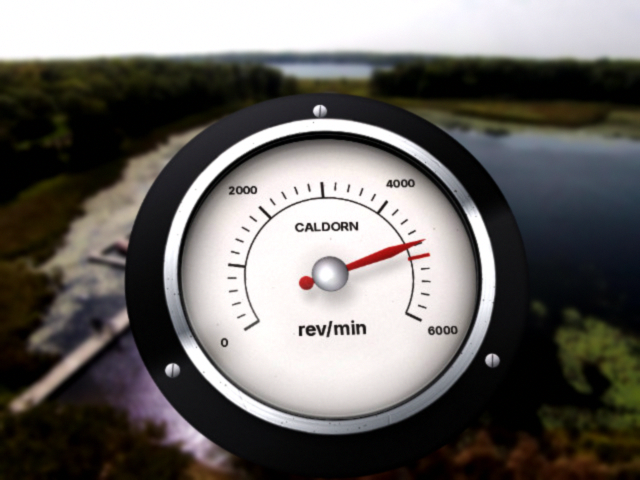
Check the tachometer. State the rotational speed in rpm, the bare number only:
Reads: 4800
